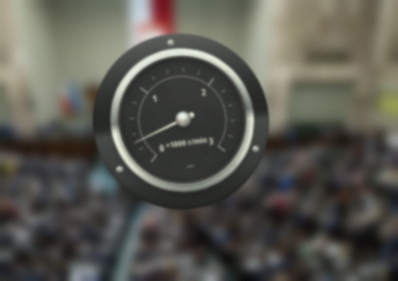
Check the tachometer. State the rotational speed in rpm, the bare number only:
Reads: 300
